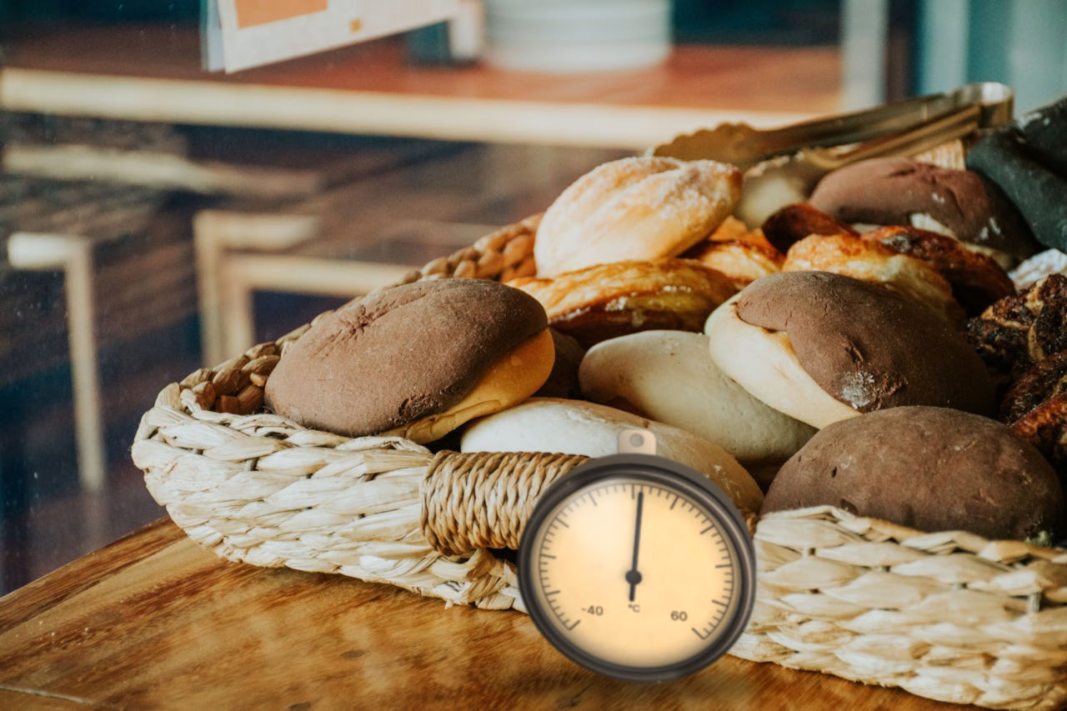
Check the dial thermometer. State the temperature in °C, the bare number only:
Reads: 12
